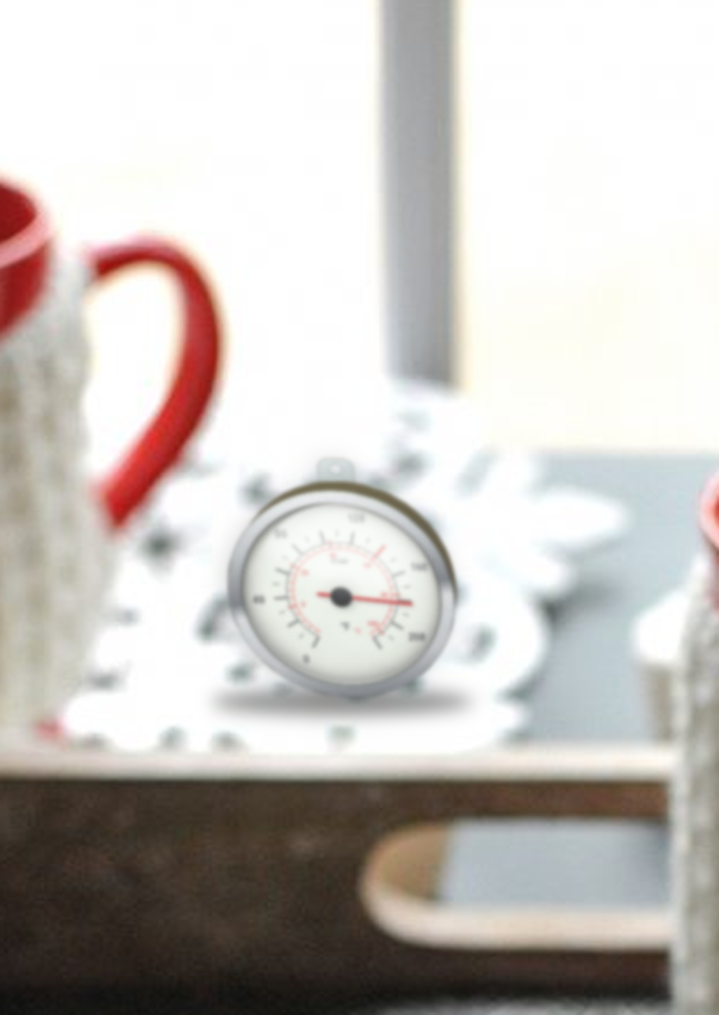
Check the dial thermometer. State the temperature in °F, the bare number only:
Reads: 180
